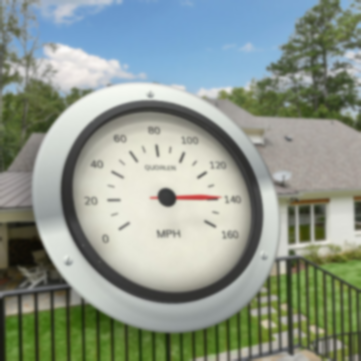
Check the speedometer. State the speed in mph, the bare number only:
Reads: 140
